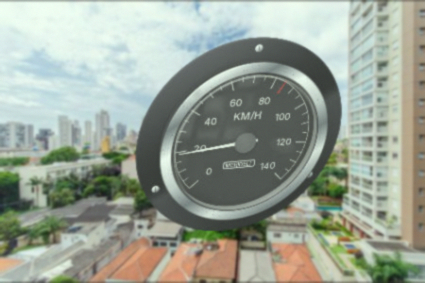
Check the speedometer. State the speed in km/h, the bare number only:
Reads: 20
